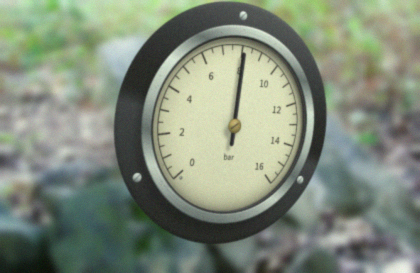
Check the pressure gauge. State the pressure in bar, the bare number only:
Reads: 8
